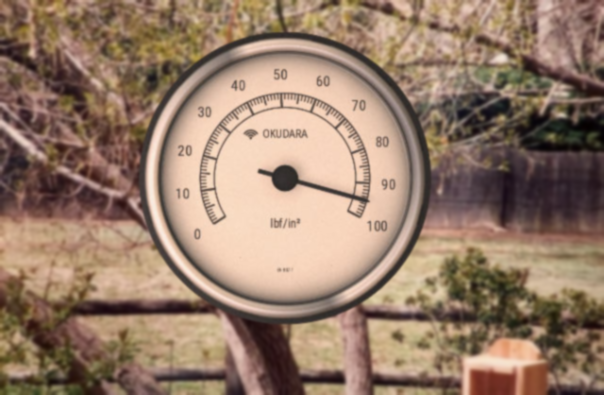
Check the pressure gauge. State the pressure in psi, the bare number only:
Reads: 95
